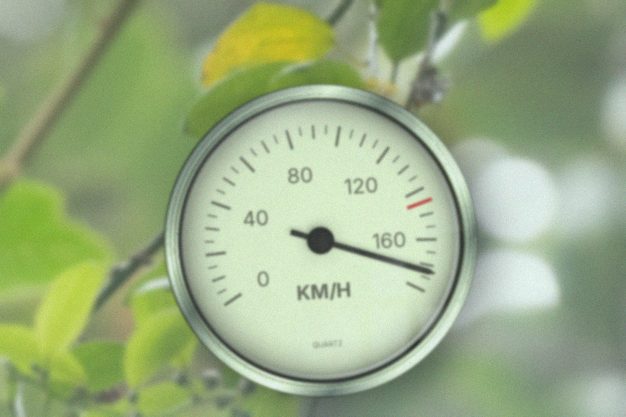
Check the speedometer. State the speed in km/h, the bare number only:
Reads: 172.5
